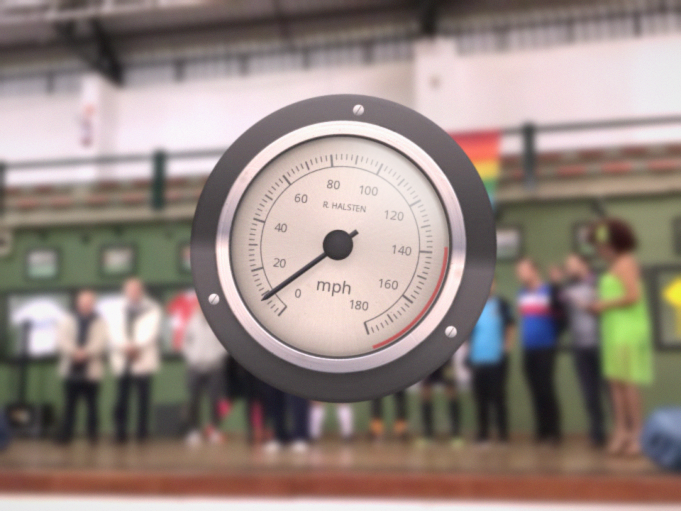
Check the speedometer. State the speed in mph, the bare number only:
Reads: 8
